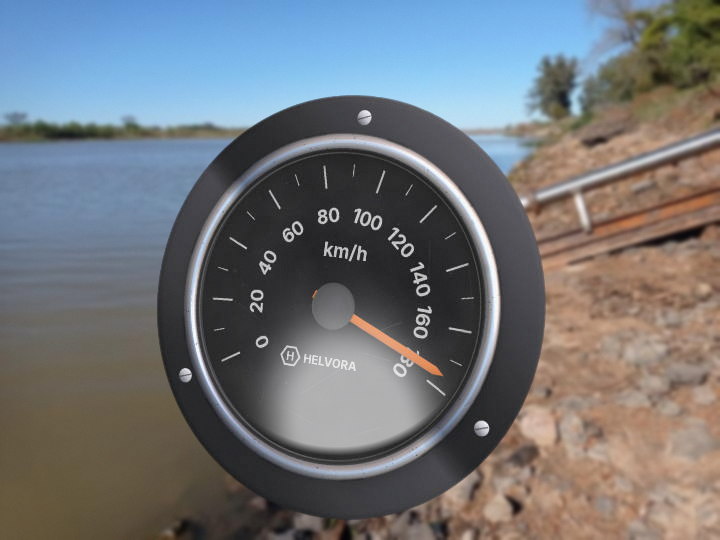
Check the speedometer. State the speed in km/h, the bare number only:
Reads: 175
